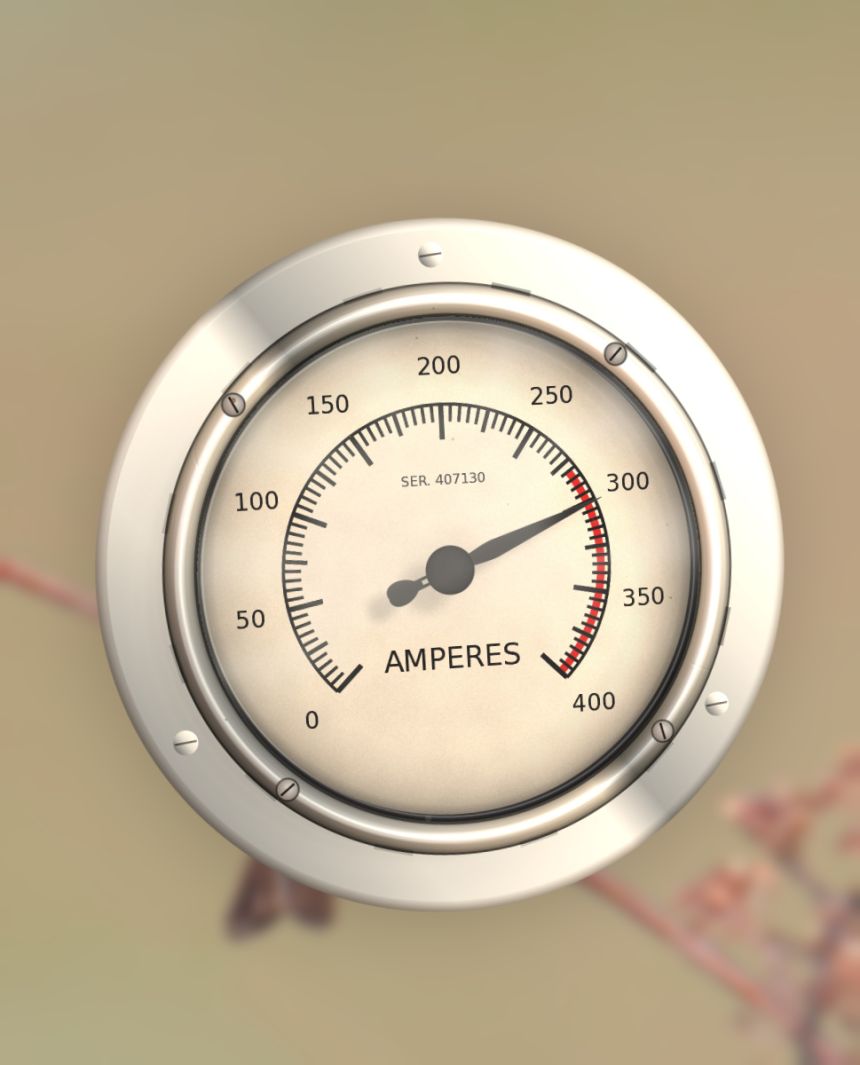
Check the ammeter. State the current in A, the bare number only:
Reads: 300
